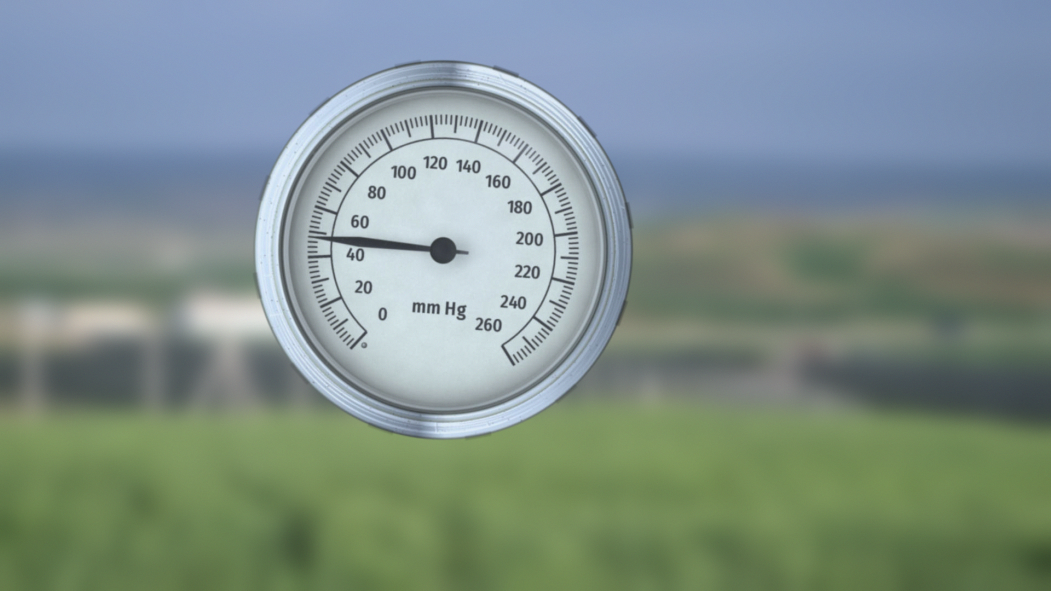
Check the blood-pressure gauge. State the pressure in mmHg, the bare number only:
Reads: 48
